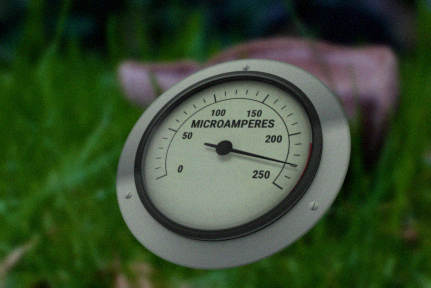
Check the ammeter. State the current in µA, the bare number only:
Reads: 230
